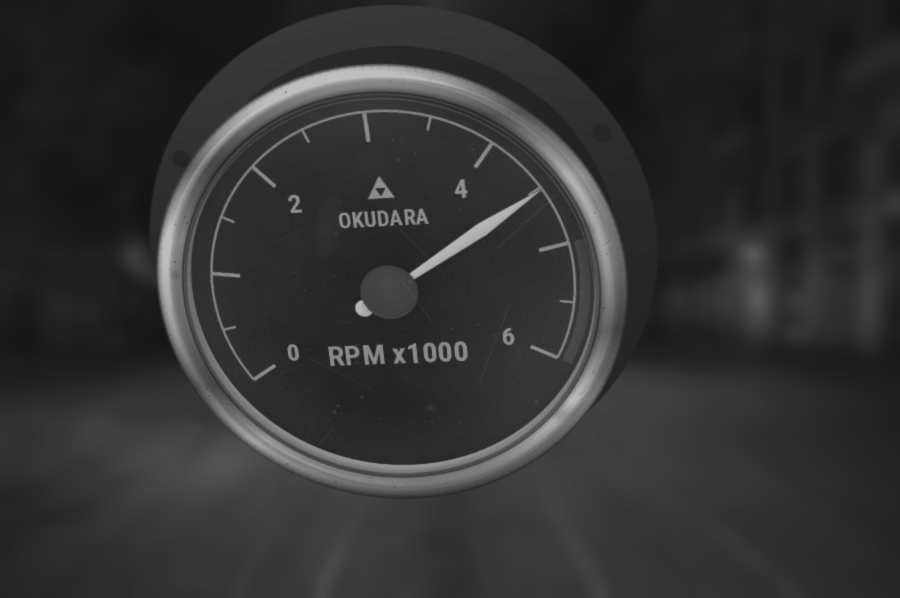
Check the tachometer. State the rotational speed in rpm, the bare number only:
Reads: 4500
